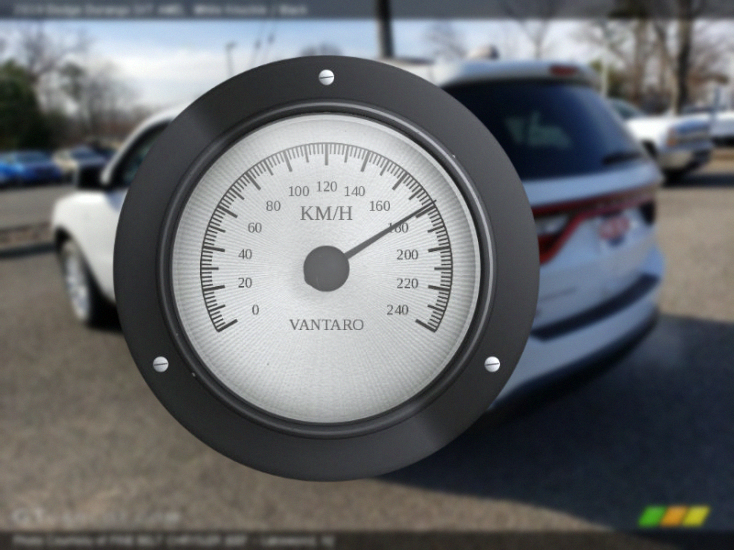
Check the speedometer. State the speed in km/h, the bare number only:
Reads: 178
